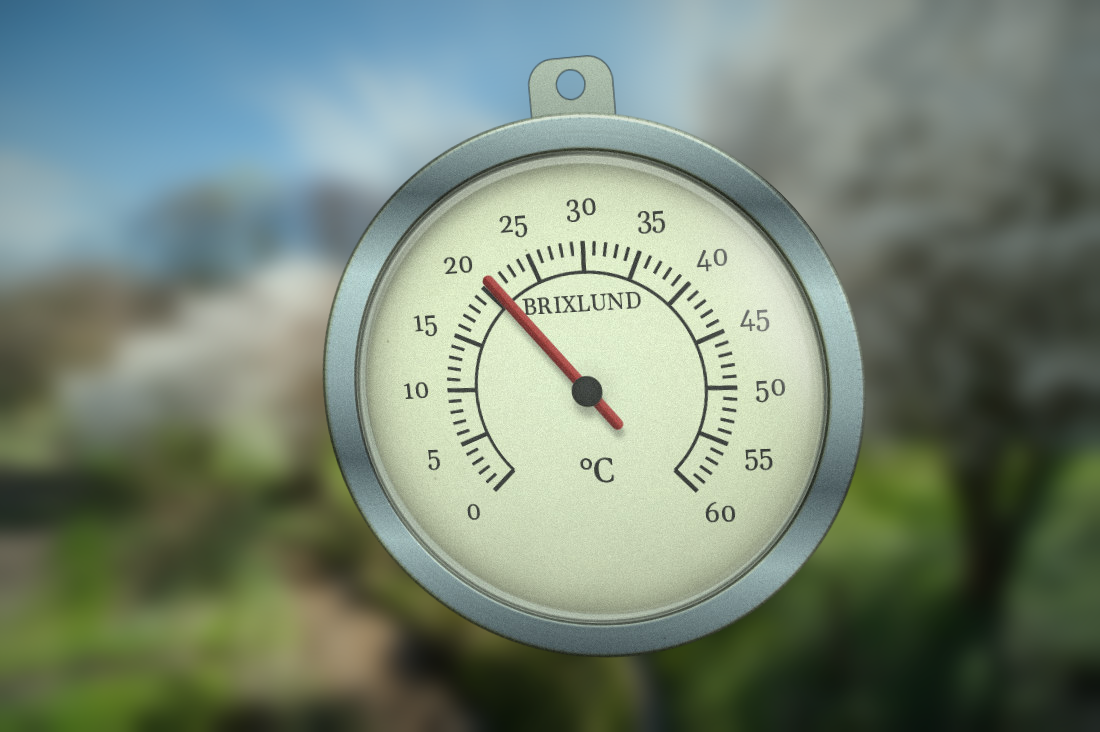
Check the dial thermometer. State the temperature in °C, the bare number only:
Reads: 21
